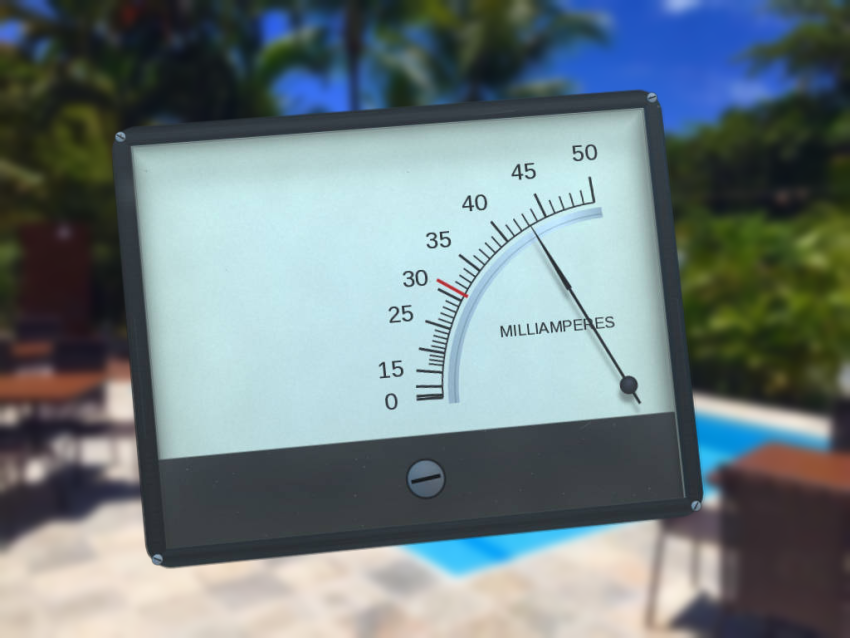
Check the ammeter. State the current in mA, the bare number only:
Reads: 43
